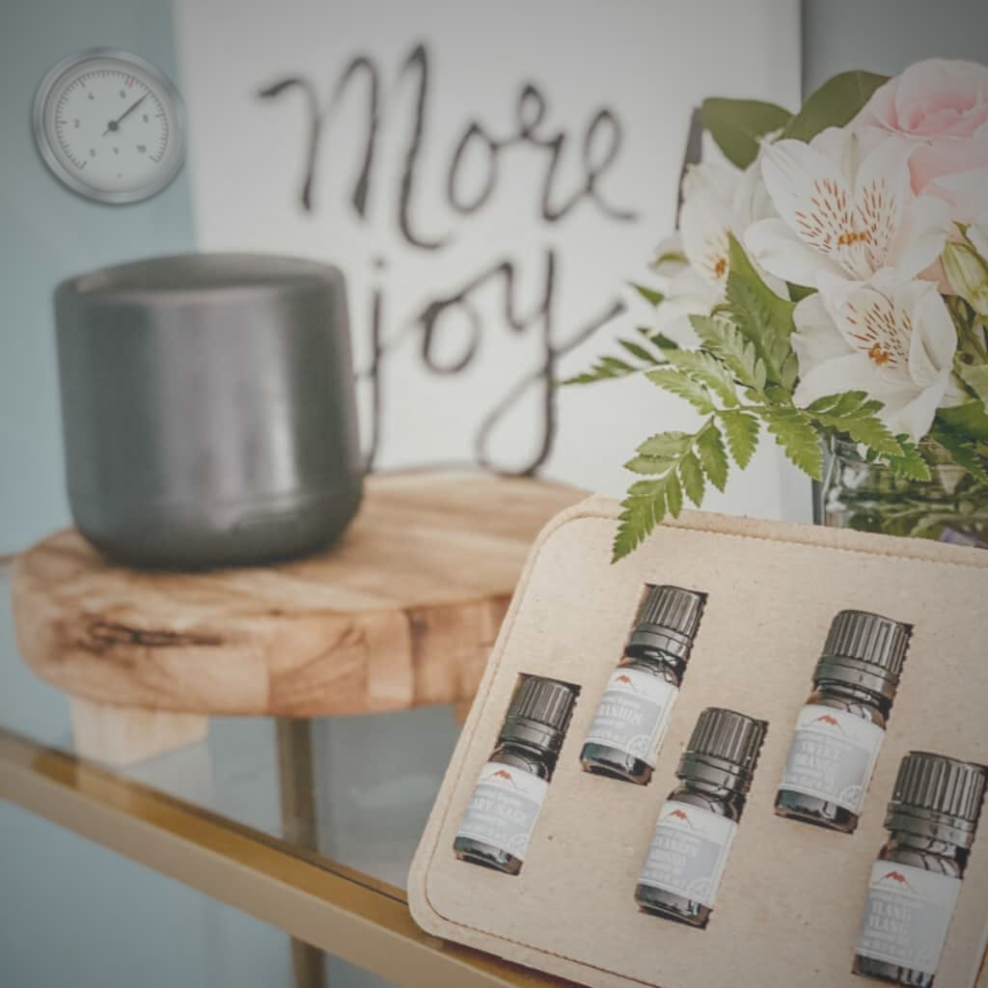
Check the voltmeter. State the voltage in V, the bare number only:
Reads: 7
